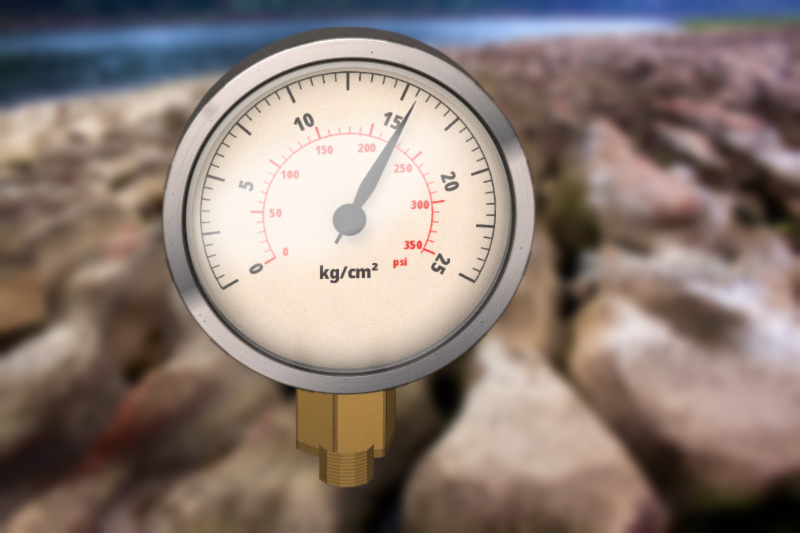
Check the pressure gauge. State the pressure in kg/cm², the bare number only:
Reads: 15.5
